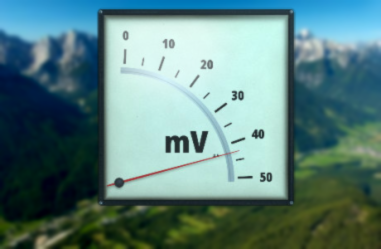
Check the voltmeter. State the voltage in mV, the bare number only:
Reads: 42.5
